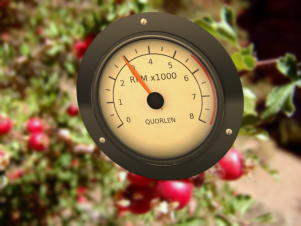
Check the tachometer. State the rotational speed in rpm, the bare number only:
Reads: 3000
